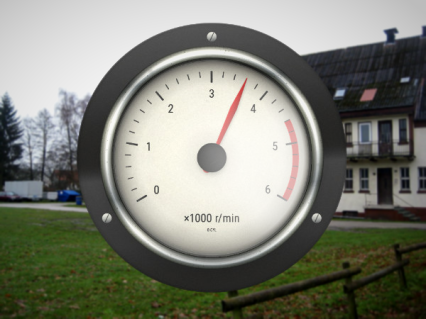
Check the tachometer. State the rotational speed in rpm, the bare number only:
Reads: 3600
